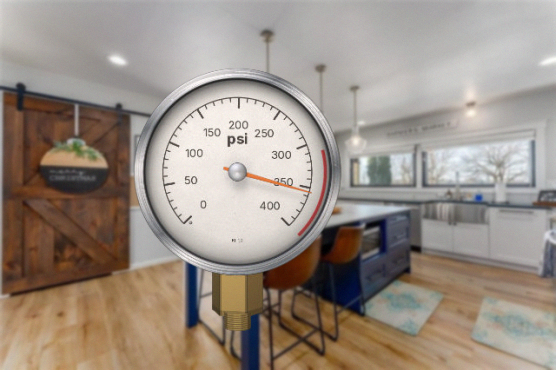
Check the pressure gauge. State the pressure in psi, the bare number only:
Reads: 355
